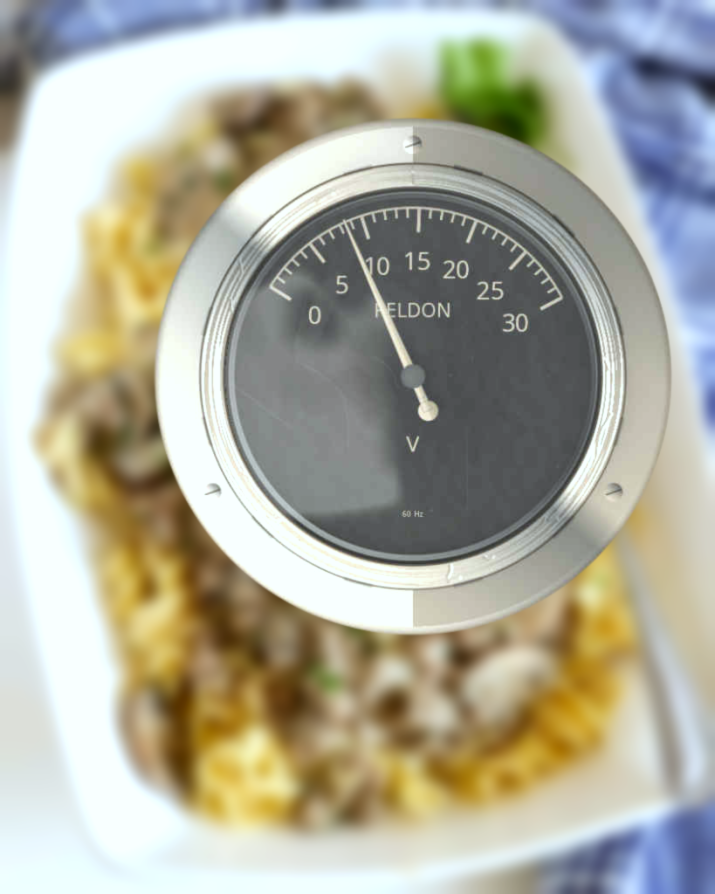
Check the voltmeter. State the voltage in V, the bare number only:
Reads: 8.5
